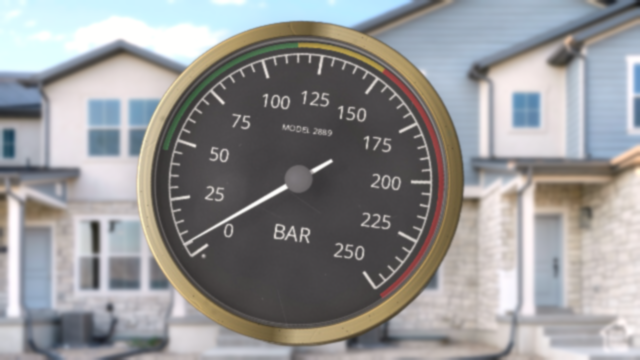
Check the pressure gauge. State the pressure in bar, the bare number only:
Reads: 5
